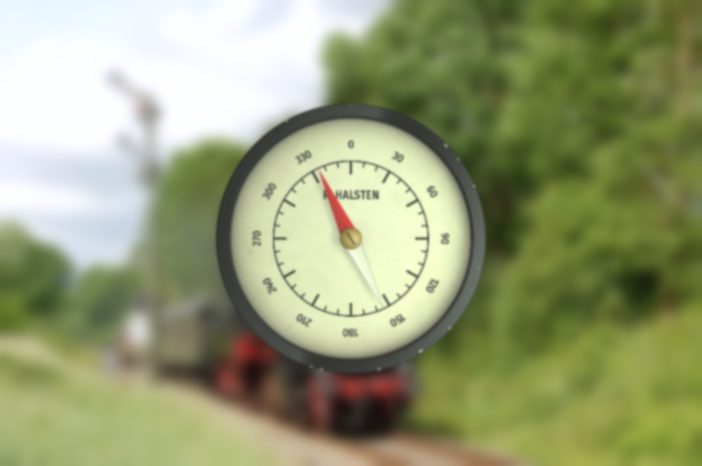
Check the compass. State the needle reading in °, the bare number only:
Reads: 335
